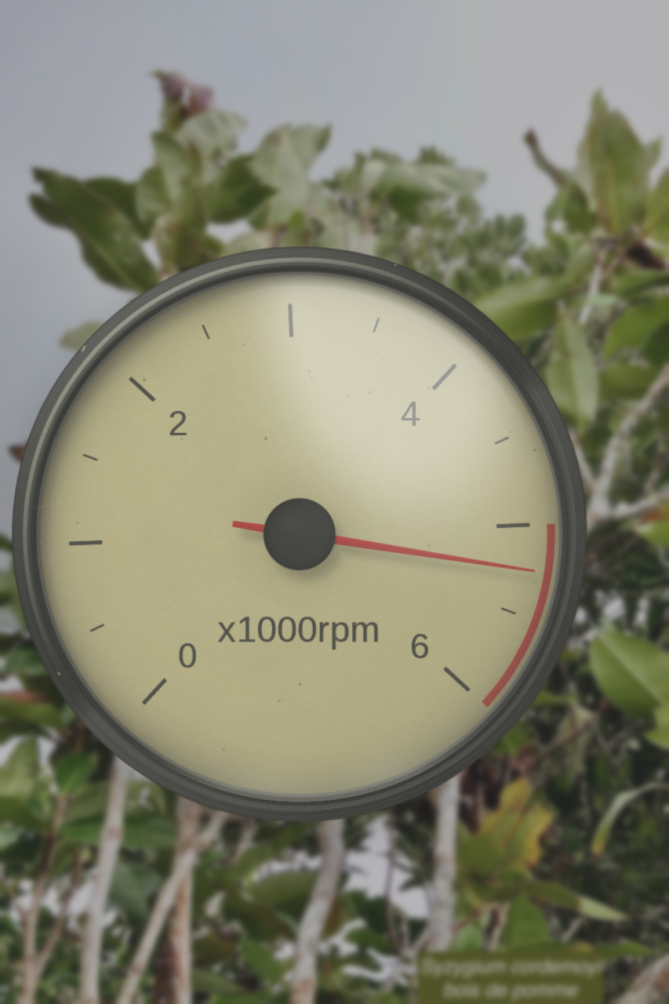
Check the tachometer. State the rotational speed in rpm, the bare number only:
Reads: 5250
